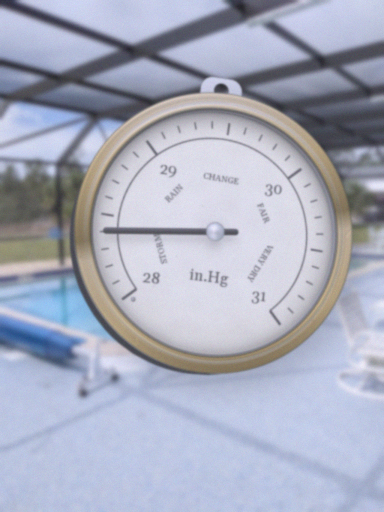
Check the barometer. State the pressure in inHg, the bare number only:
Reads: 28.4
